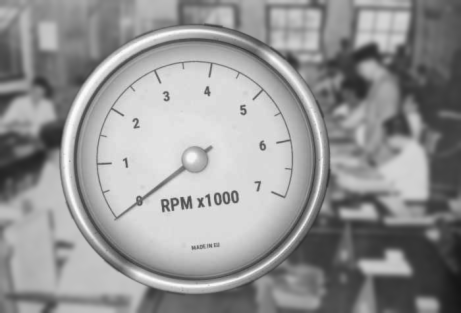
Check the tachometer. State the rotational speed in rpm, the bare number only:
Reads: 0
